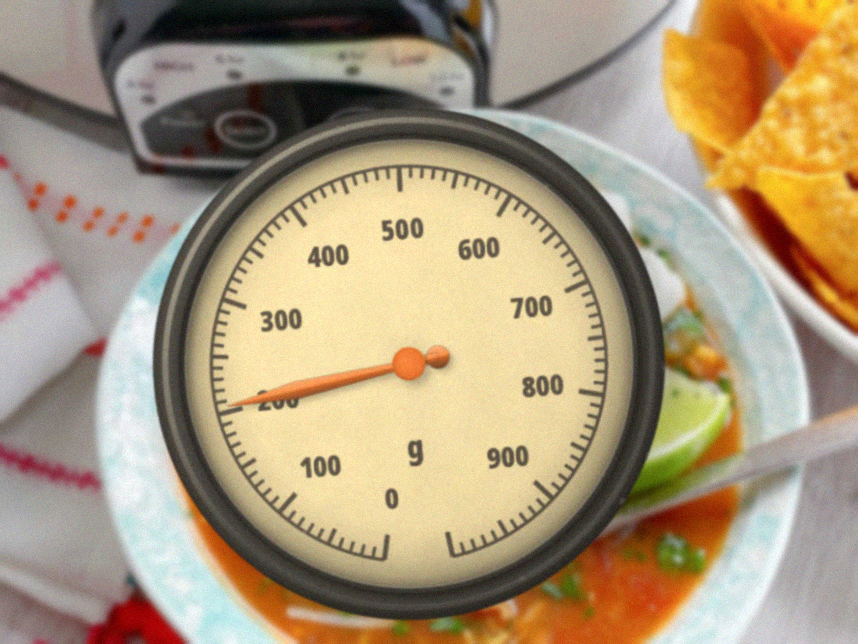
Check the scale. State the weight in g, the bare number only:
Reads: 205
